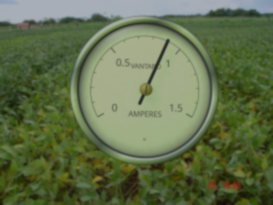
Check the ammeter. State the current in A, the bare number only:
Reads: 0.9
